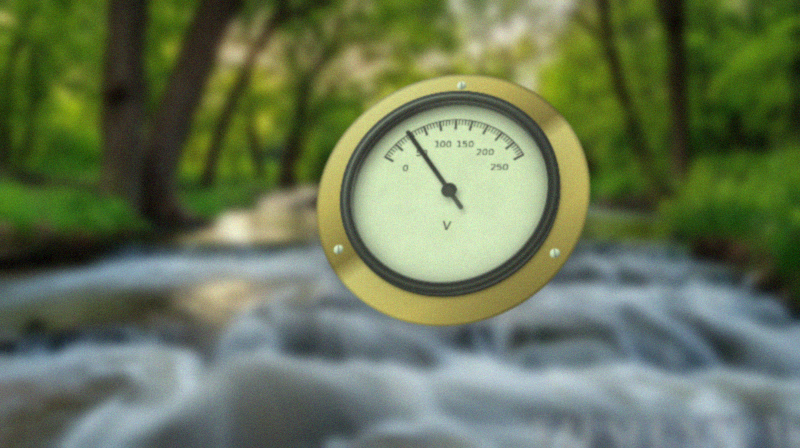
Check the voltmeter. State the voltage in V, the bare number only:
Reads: 50
